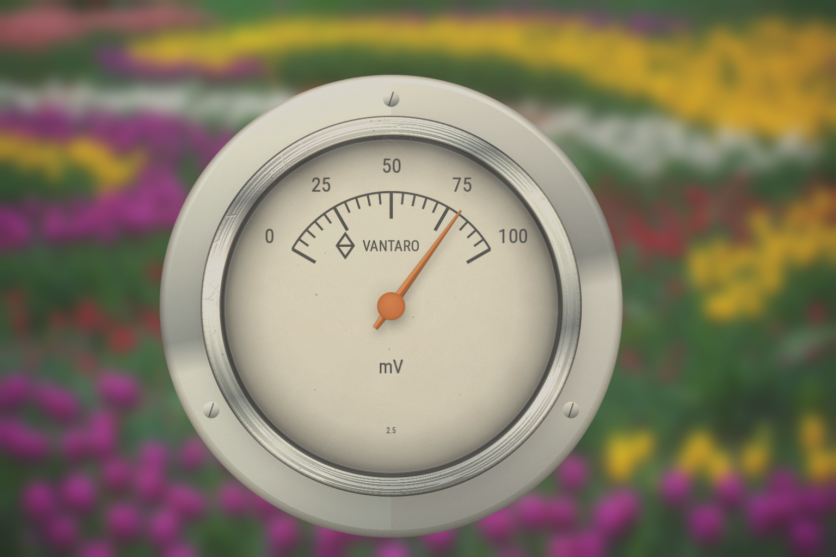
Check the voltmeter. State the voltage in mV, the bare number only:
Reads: 80
